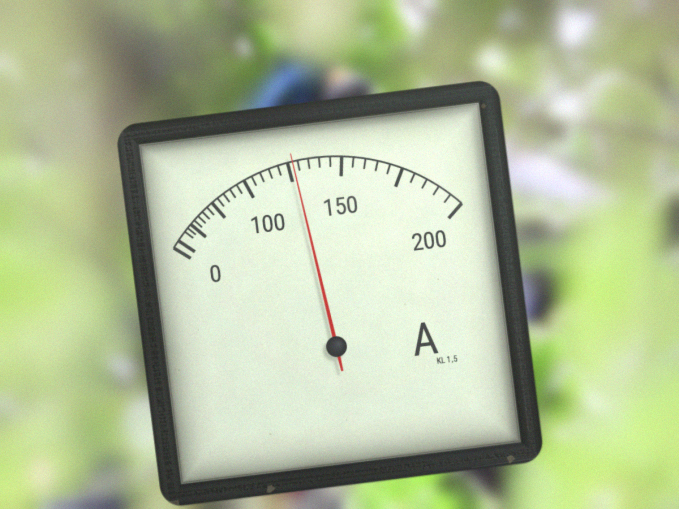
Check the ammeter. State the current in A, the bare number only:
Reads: 127.5
